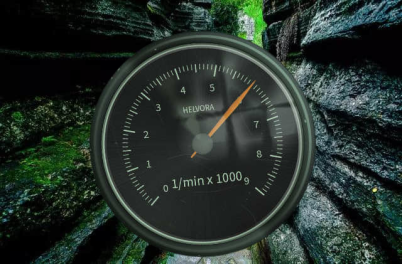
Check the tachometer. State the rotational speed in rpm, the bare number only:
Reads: 6000
